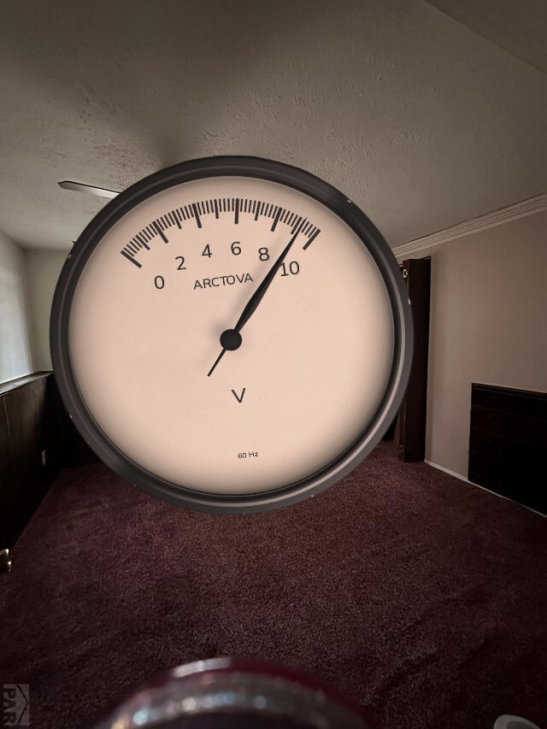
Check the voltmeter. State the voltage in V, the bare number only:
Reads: 9.2
